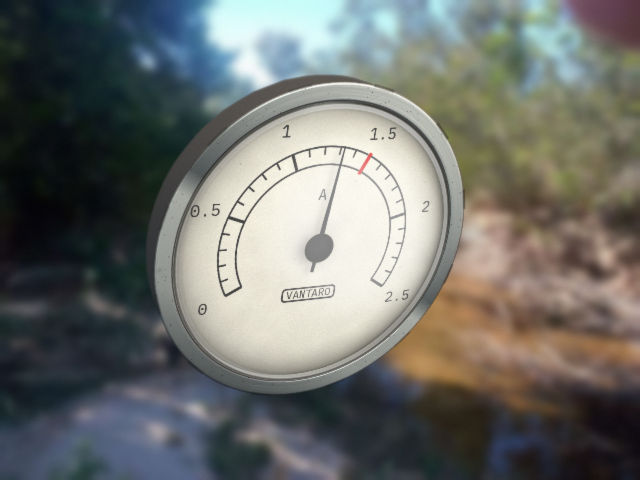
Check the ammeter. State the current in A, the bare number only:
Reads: 1.3
